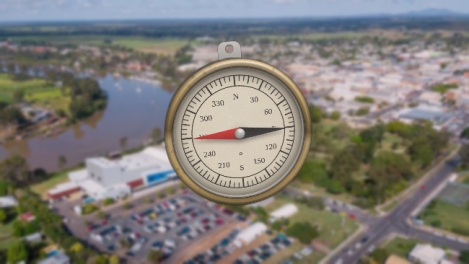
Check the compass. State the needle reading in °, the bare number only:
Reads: 270
